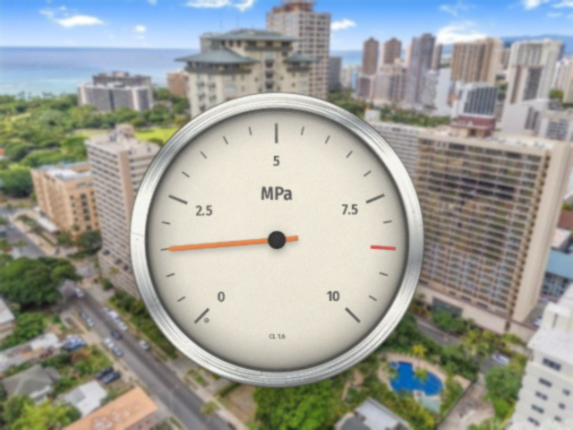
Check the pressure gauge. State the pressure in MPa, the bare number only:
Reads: 1.5
